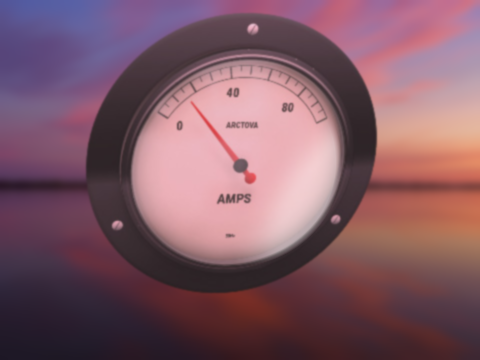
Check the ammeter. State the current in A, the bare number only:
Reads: 15
